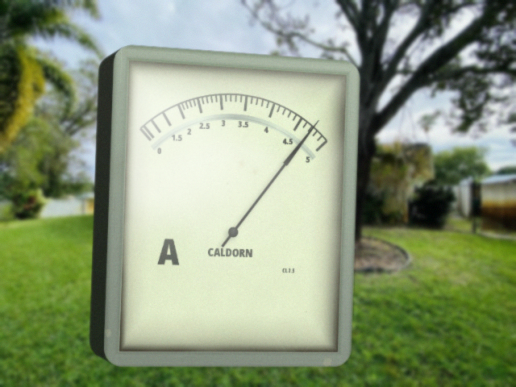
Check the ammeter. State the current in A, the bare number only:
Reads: 4.7
